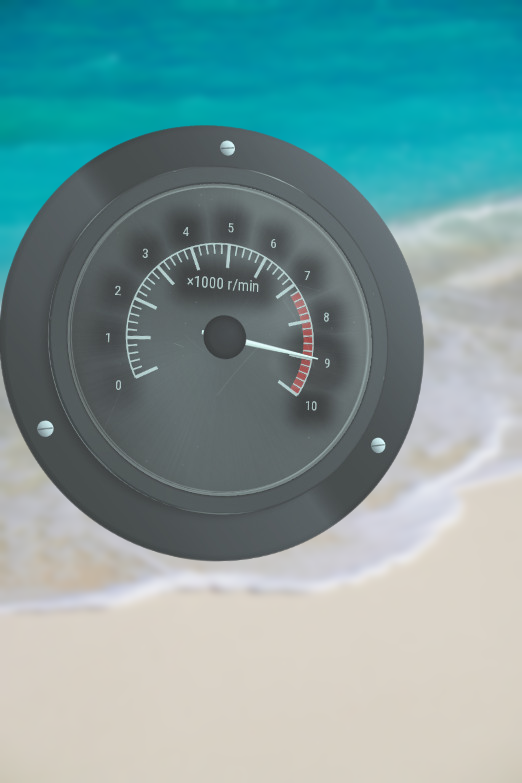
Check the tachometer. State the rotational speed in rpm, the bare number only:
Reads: 9000
